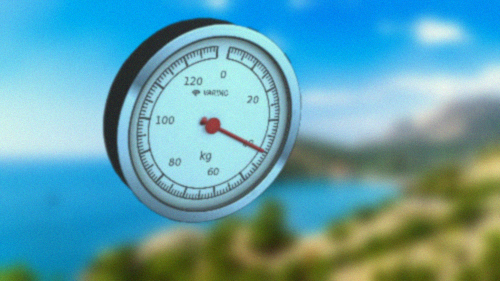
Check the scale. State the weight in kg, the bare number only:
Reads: 40
